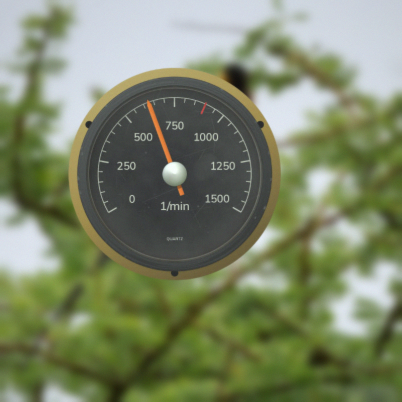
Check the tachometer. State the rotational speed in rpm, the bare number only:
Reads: 625
